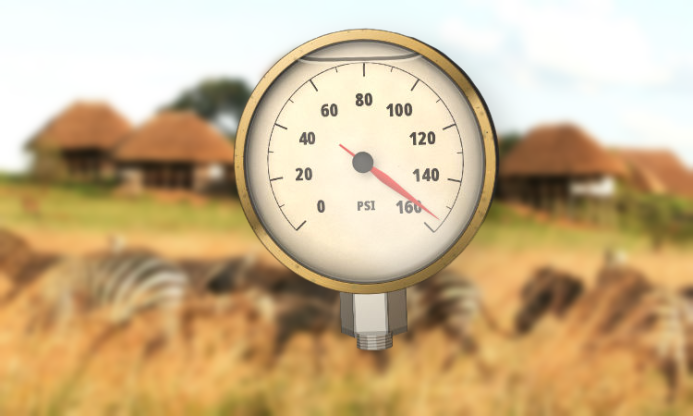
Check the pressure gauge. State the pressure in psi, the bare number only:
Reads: 155
